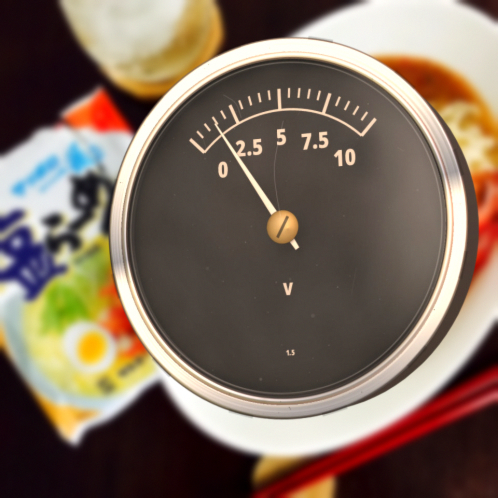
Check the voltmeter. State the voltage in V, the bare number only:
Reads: 1.5
